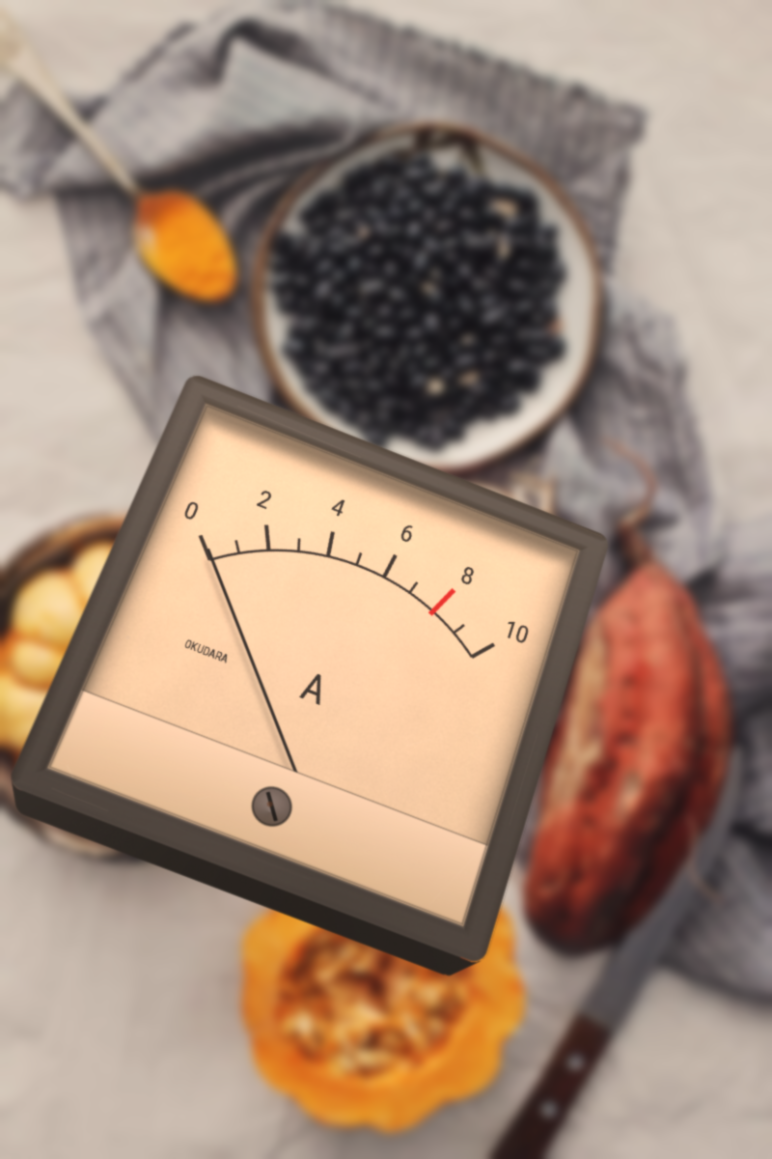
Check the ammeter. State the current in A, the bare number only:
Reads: 0
